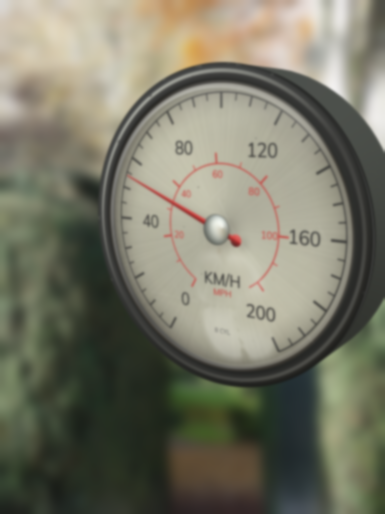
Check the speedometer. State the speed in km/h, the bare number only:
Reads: 55
